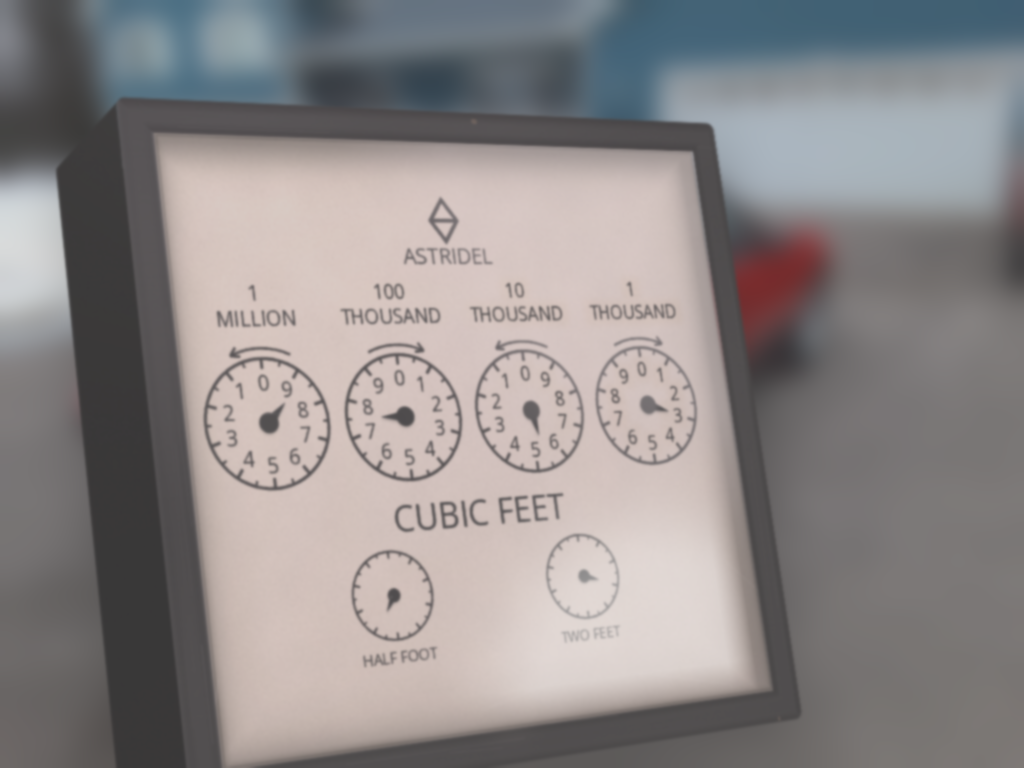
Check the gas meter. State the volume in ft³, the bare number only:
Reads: 875300
